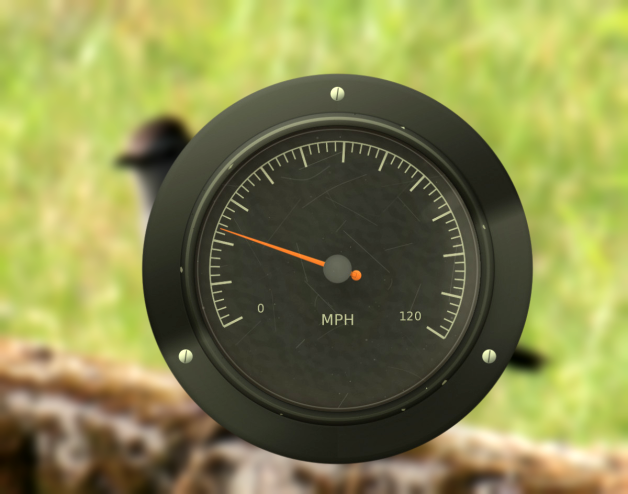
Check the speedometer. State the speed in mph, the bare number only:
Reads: 23
